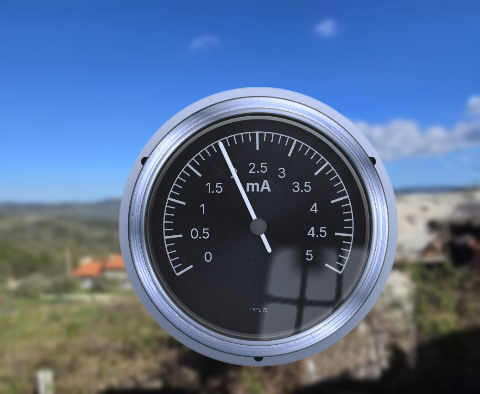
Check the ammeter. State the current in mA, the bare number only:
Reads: 2
